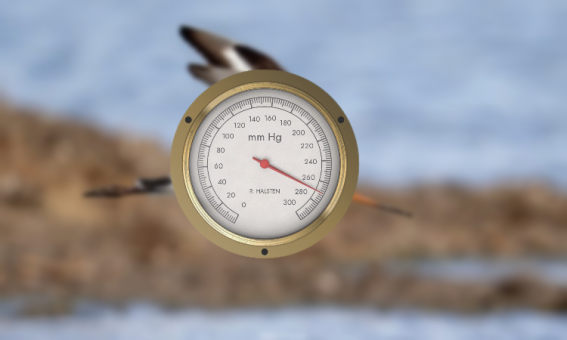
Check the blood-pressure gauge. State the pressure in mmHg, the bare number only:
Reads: 270
